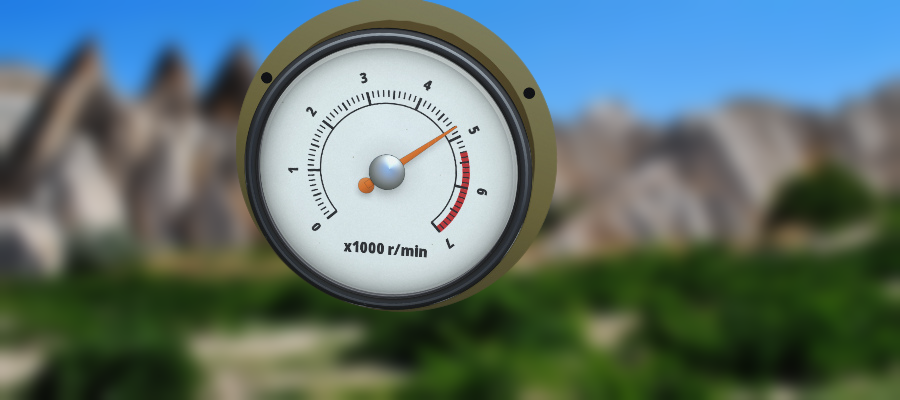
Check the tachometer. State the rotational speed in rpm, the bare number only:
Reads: 4800
